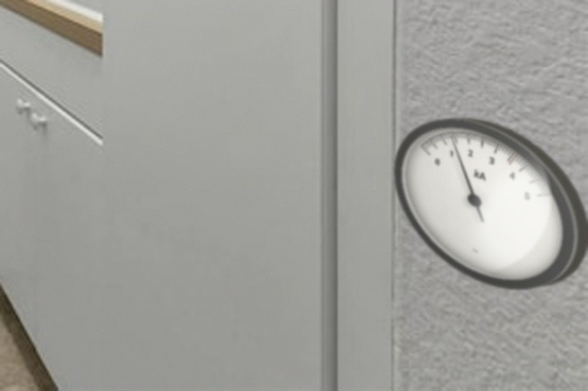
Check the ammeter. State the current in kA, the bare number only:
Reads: 1.5
